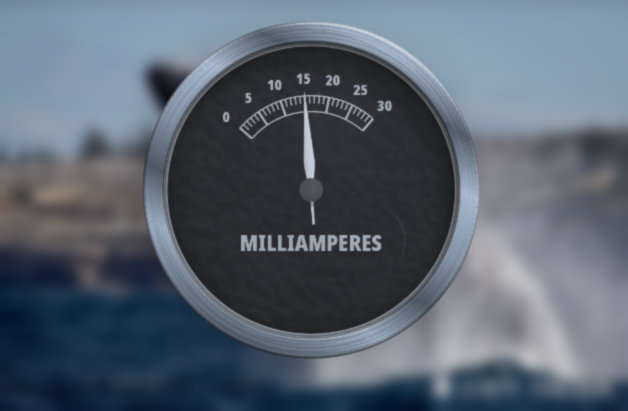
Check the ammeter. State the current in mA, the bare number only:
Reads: 15
